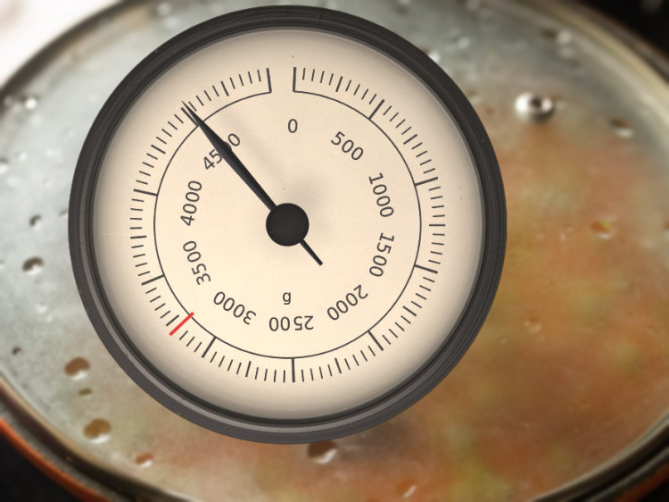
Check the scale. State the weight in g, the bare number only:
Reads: 4525
